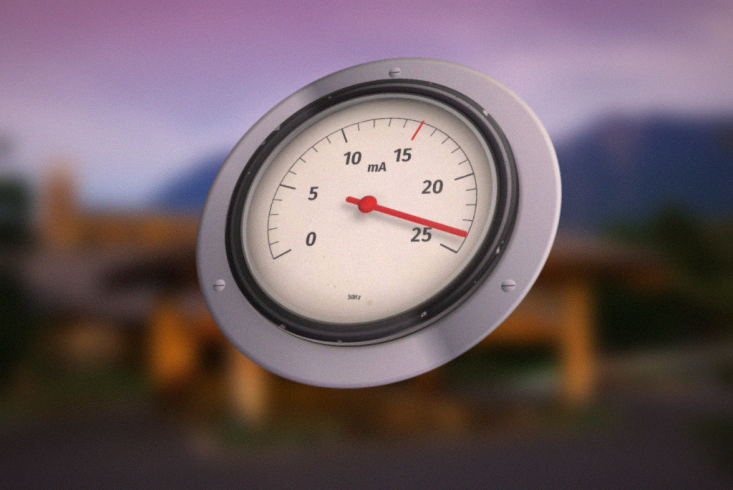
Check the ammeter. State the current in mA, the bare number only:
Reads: 24
